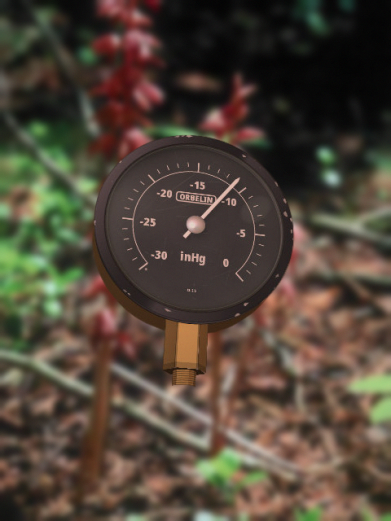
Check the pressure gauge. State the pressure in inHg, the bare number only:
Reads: -11
